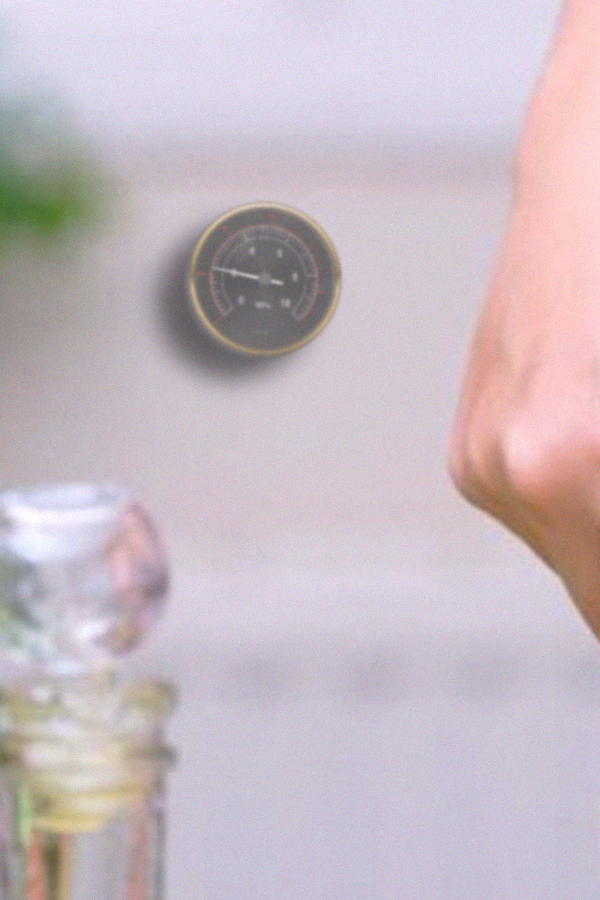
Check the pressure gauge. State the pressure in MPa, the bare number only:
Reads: 2
